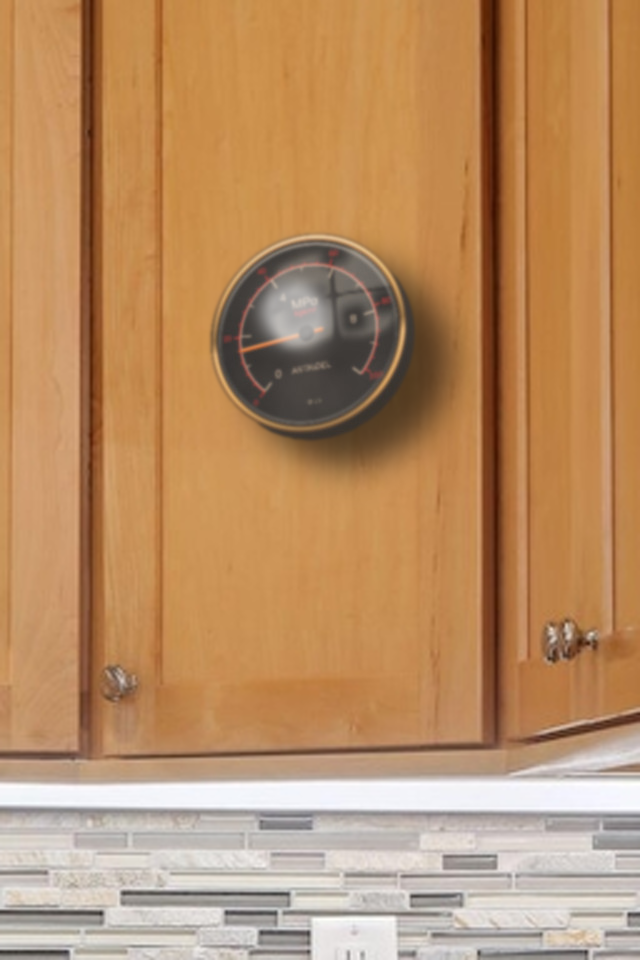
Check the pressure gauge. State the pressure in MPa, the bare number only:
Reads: 1.5
